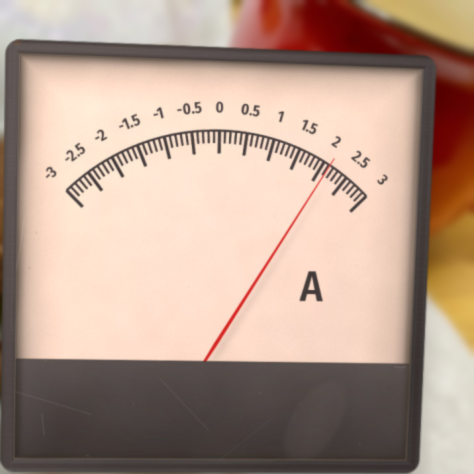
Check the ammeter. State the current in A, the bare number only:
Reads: 2.1
